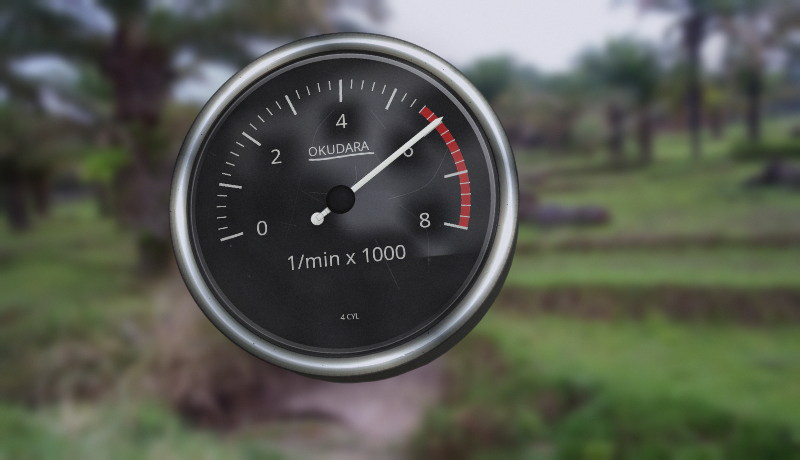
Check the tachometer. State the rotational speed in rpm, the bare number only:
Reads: 6000
